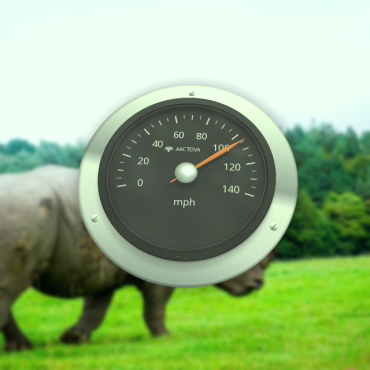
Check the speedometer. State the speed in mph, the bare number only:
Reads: 105
